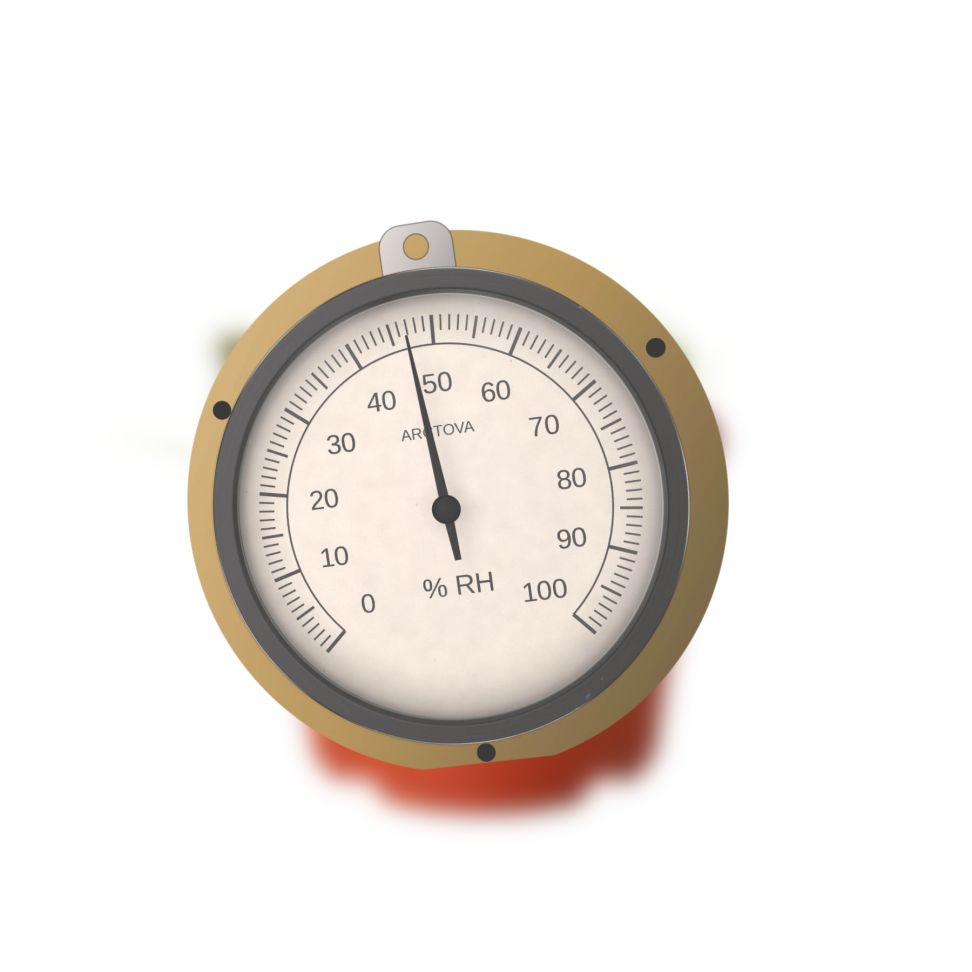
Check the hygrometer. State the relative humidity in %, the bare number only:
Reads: 47
